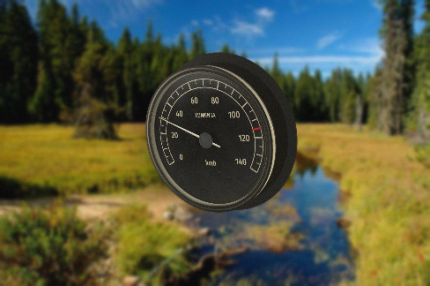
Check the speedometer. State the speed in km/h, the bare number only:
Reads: 30
